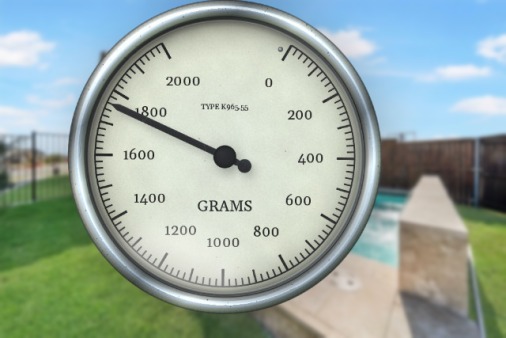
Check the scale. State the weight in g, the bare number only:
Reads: 1760
